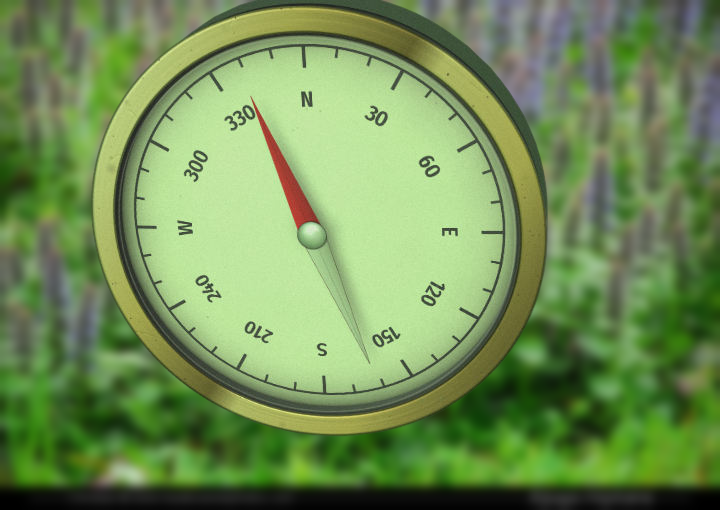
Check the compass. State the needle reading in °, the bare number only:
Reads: 340
